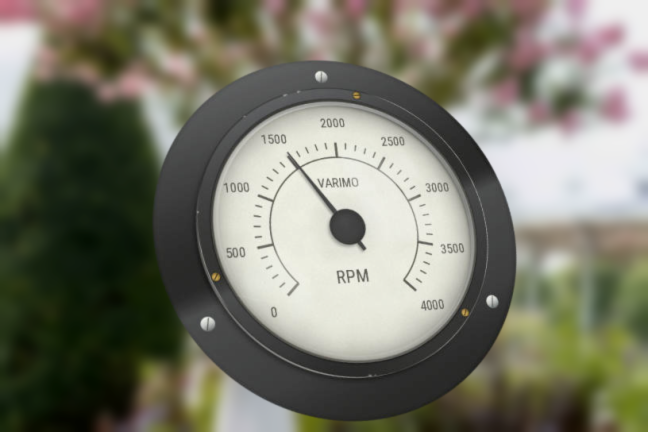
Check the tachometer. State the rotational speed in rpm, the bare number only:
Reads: 1500
